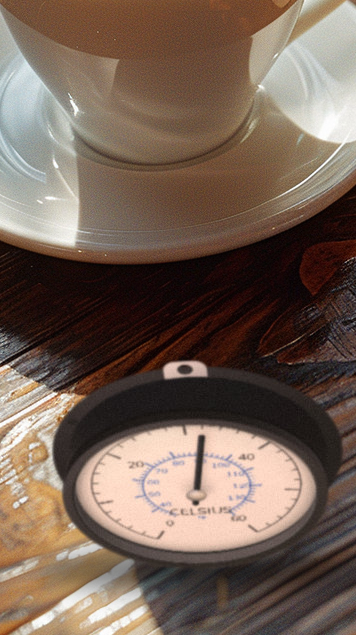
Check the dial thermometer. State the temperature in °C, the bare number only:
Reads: 32
